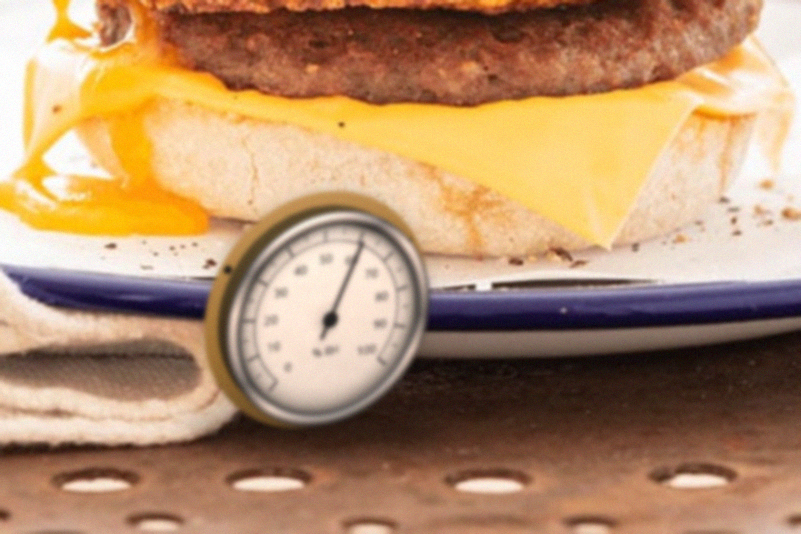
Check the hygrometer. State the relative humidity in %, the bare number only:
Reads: 60
